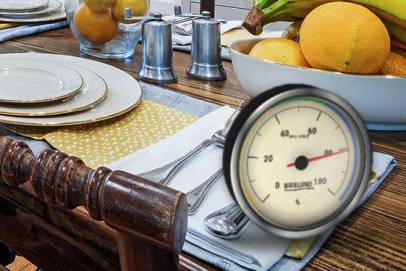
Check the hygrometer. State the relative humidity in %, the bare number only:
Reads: 80
